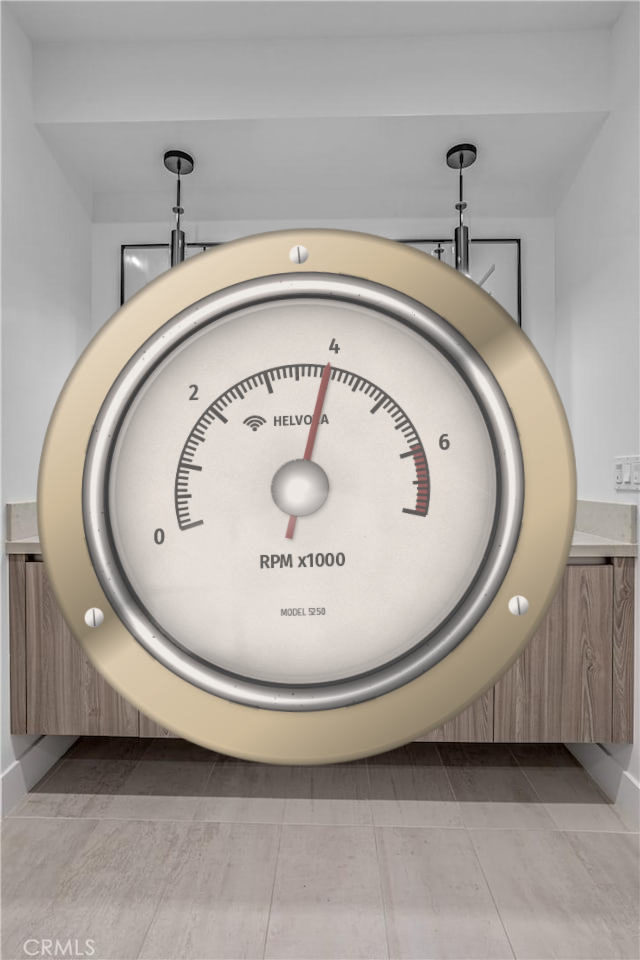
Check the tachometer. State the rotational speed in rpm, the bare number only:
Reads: 4000
